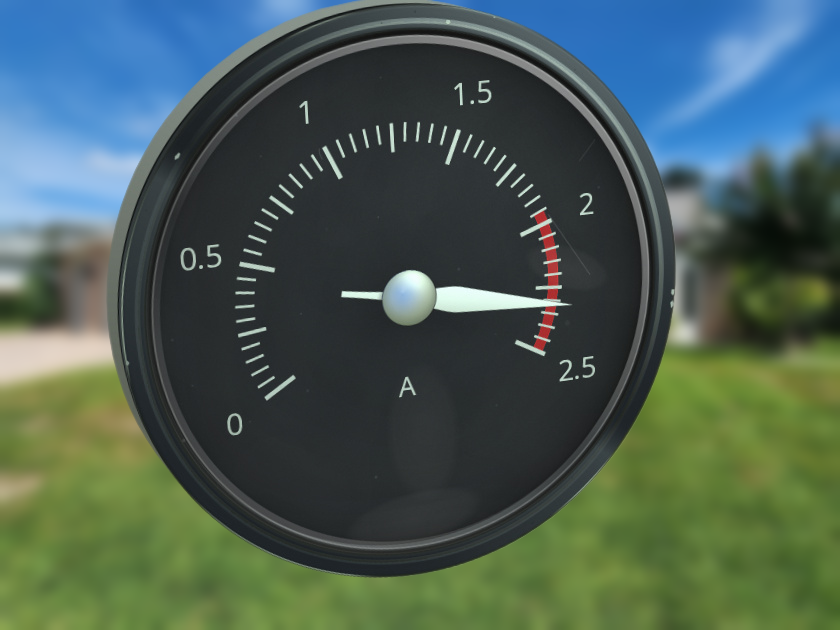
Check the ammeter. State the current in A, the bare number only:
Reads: 2.3
